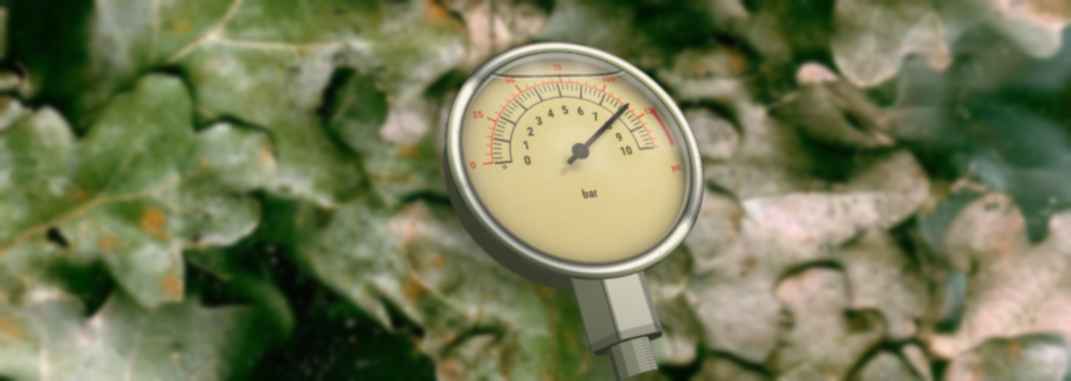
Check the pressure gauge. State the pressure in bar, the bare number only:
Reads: 8
